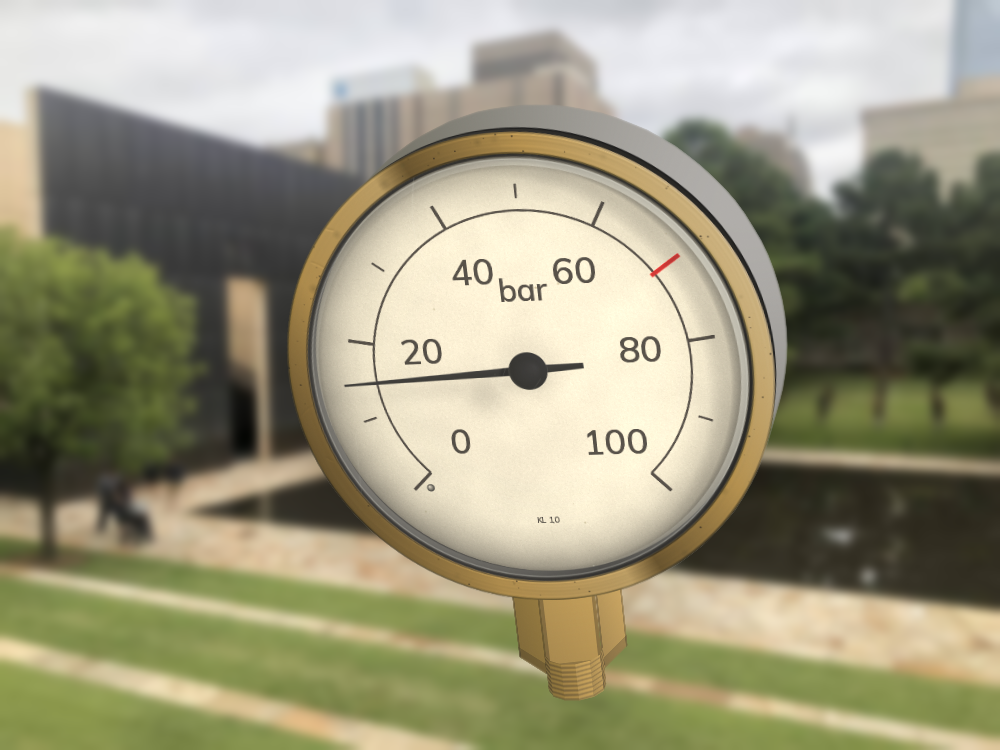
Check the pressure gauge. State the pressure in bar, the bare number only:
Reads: 15
